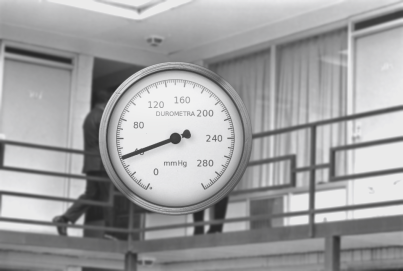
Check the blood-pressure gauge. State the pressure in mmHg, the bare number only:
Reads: 40
